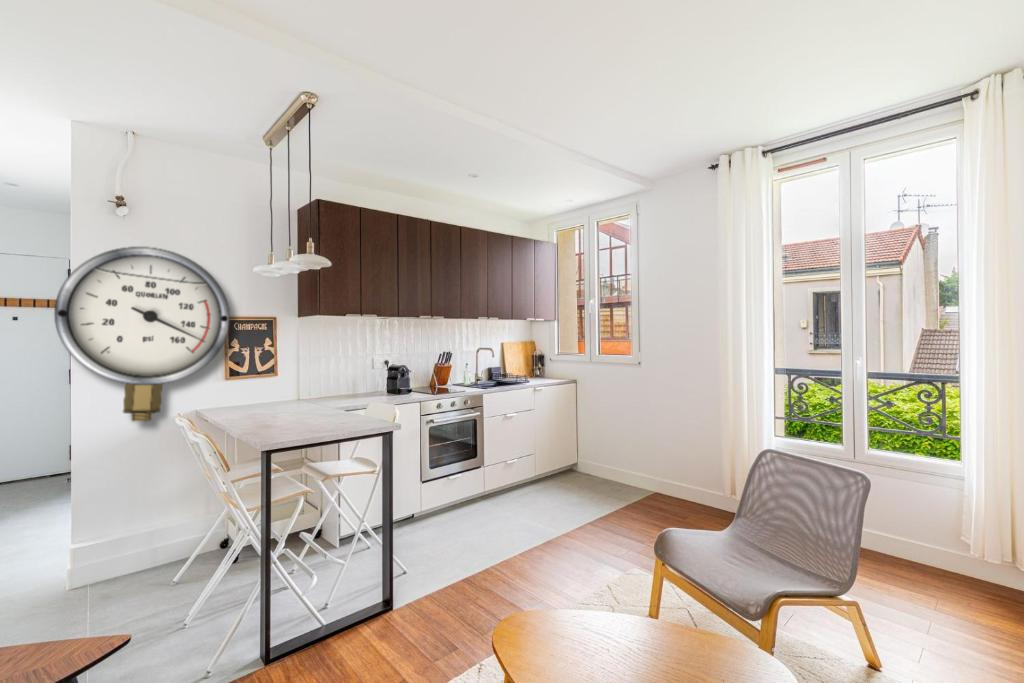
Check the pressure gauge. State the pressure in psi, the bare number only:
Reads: 150
